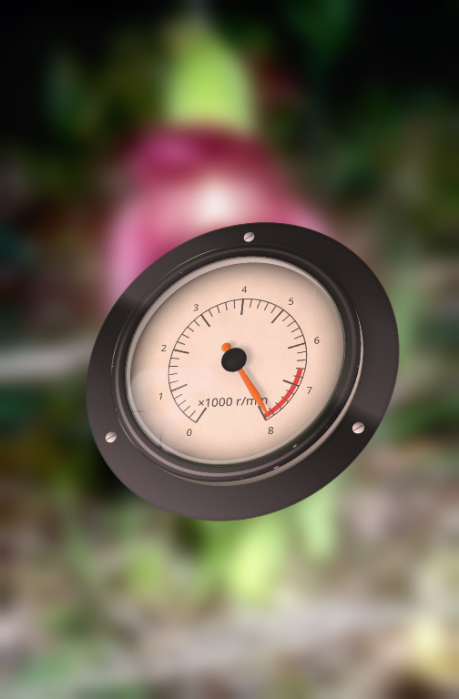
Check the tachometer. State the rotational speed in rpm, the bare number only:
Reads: 7900
